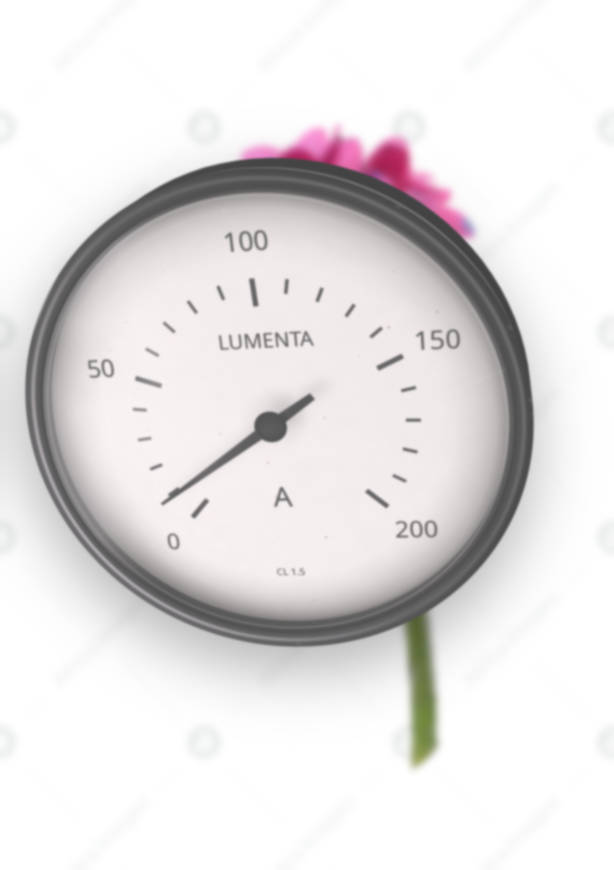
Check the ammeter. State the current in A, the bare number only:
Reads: 10
